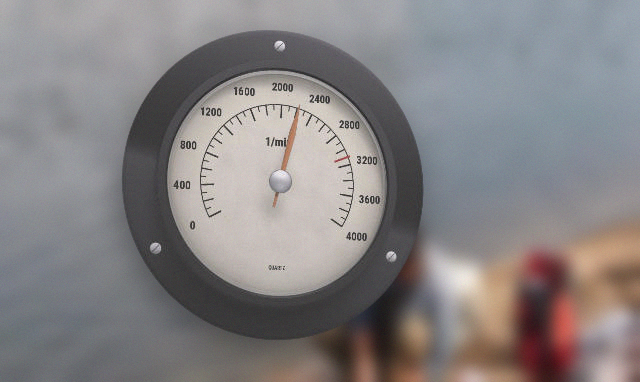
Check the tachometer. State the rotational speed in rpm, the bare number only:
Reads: 2200
